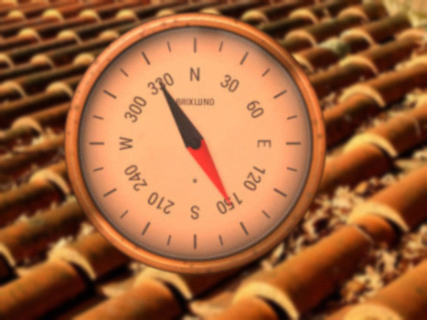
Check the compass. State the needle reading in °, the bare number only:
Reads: 150
